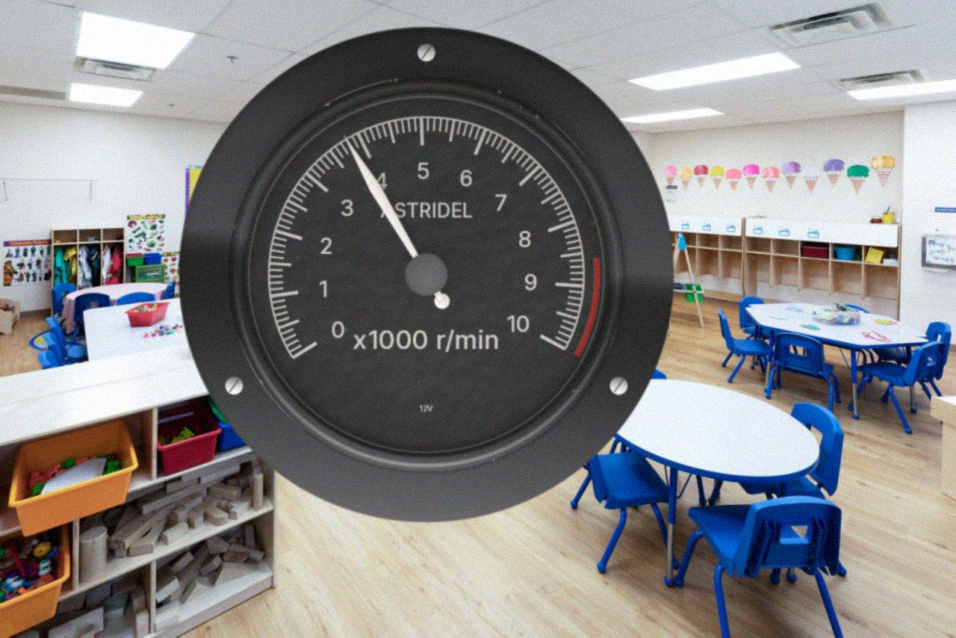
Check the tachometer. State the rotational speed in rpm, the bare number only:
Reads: 3800
